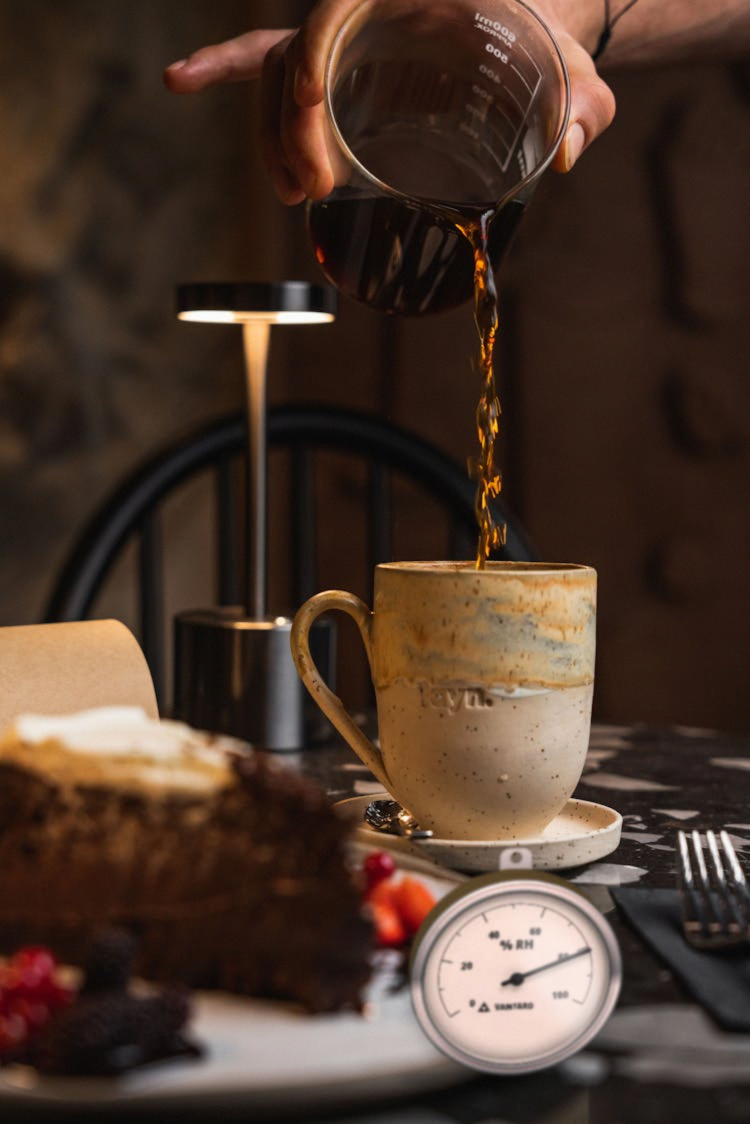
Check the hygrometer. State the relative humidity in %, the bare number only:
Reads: 80
